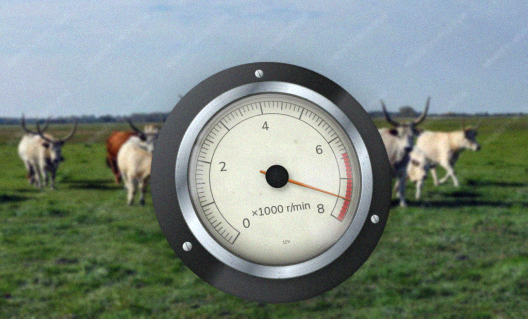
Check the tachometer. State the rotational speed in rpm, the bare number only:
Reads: 7500
